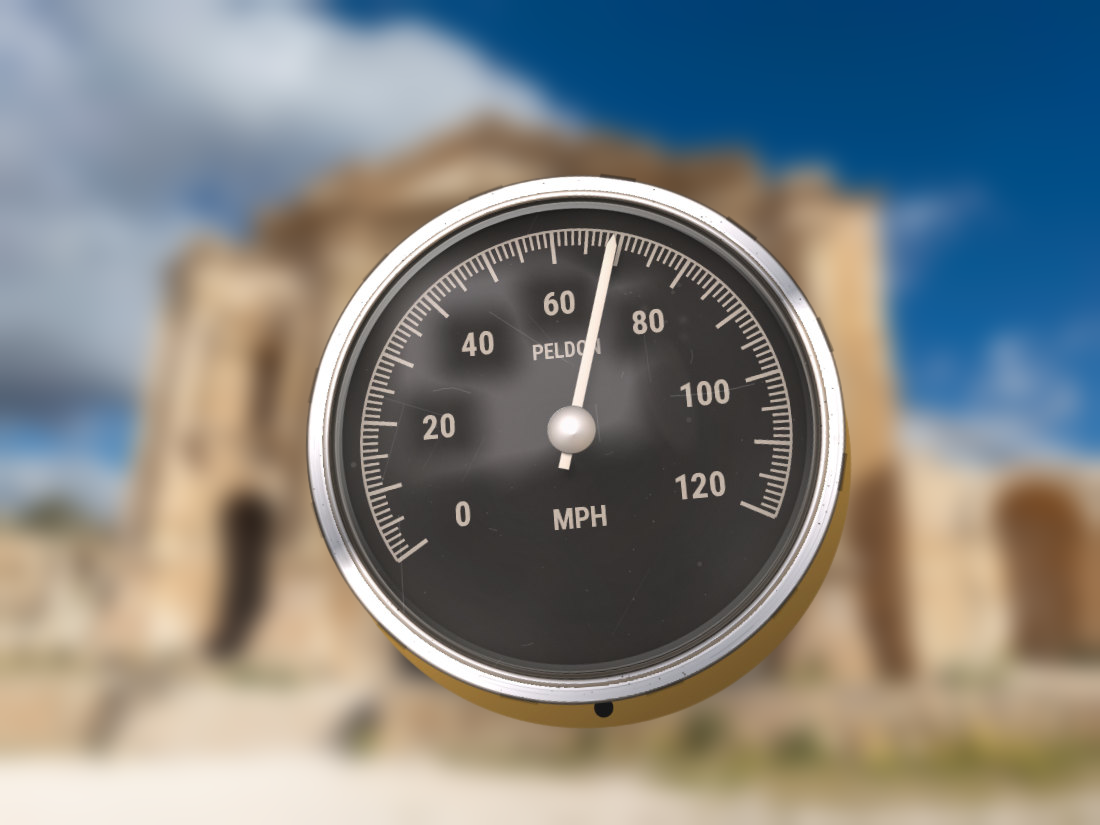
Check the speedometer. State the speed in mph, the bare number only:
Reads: 69
